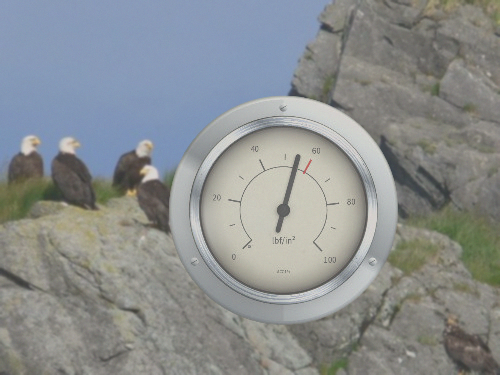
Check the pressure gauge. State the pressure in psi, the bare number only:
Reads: 55
